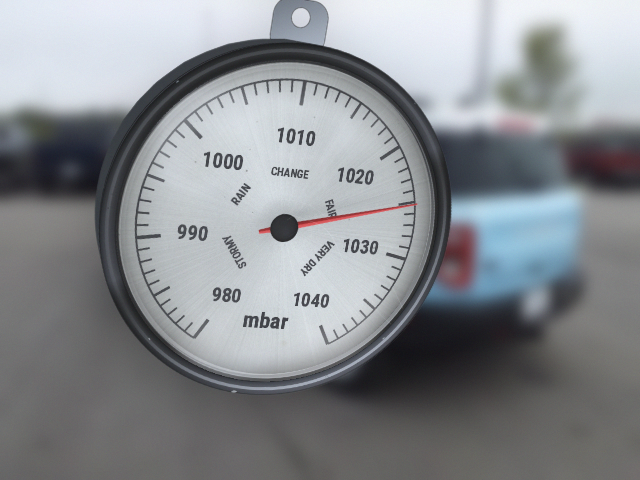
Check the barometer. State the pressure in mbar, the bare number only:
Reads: 1025
